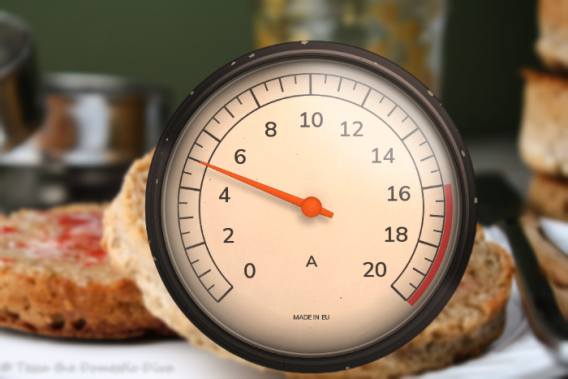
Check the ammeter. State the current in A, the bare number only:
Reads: 5
